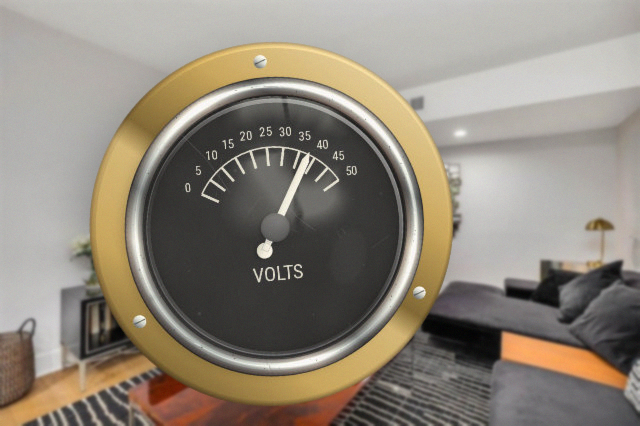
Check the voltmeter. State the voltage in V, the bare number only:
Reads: 37.5
